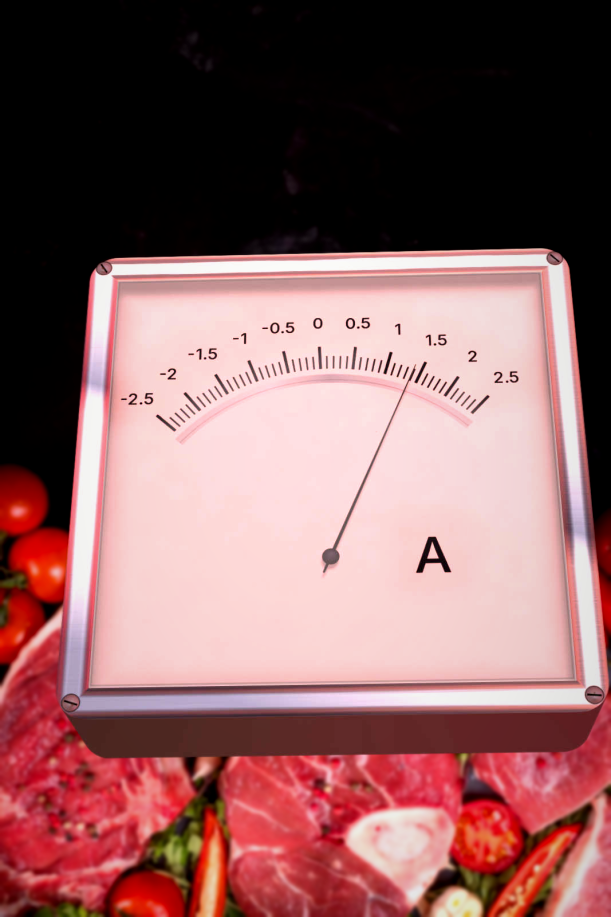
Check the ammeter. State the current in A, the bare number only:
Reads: 1.4
